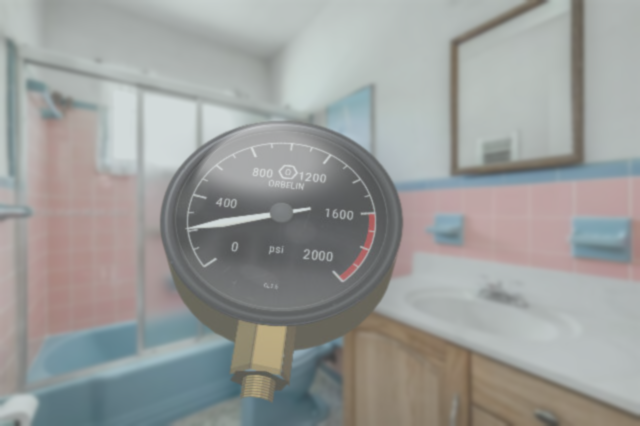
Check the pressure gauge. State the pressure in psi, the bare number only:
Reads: 200
